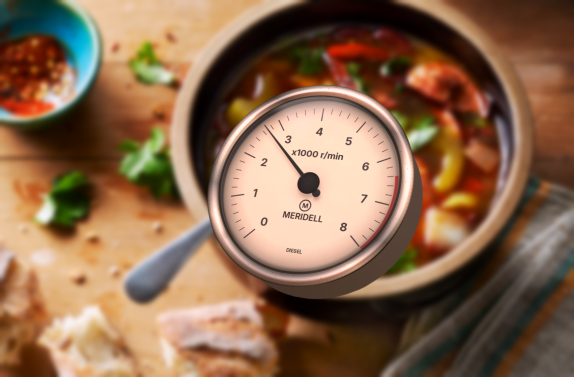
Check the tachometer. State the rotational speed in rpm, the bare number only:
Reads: 2700
